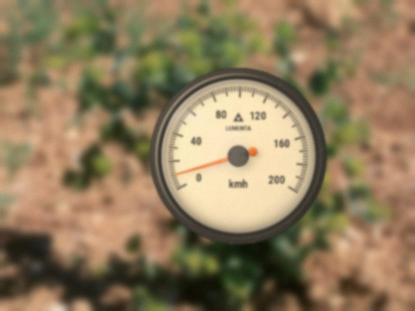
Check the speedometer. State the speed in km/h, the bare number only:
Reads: 10
